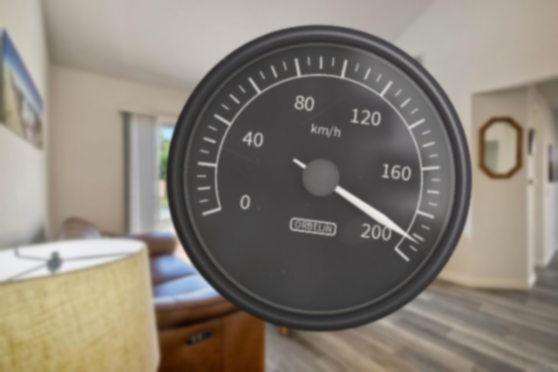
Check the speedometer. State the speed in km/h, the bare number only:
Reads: 192.5
